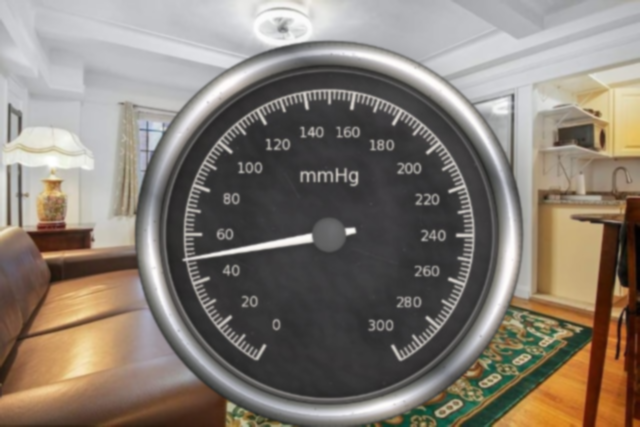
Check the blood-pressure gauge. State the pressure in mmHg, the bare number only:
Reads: 50
